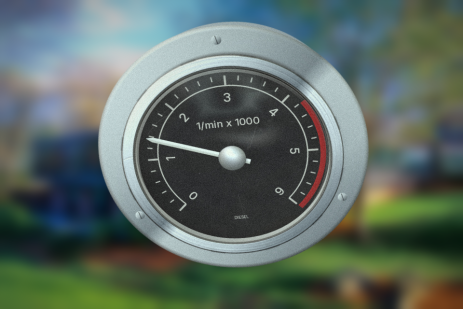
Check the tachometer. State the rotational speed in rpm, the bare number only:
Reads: 1400
